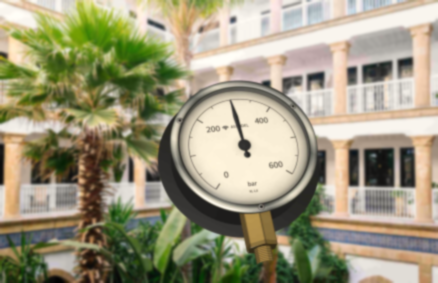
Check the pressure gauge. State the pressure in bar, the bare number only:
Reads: 300
